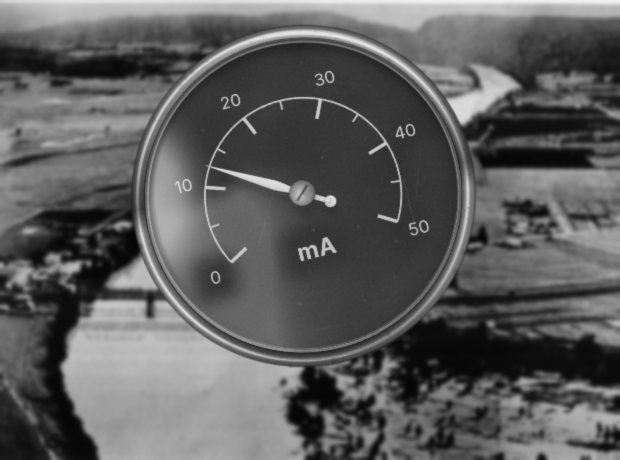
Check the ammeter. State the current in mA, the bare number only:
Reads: 12.5
